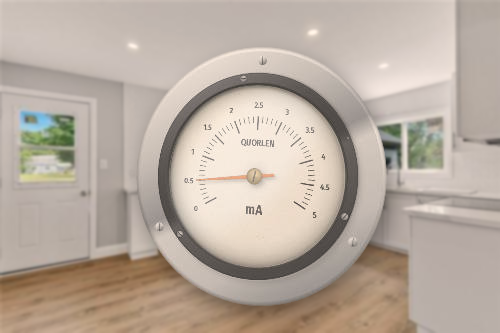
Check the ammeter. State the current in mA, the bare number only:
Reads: 0.5
